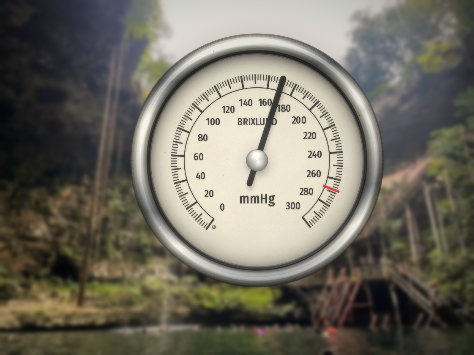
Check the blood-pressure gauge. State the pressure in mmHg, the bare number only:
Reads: 170
